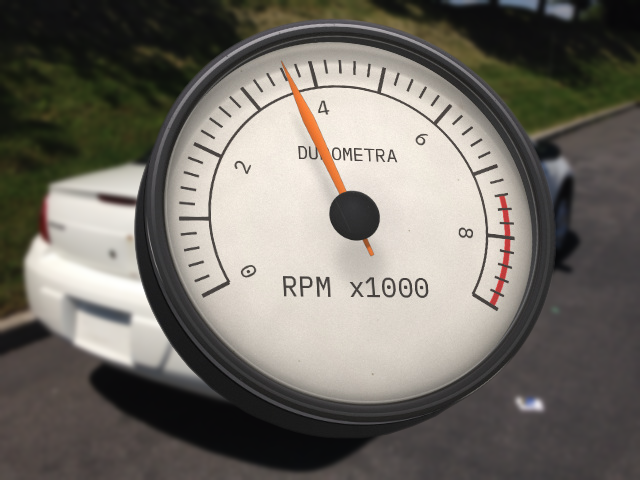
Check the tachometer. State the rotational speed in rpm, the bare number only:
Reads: 3600
